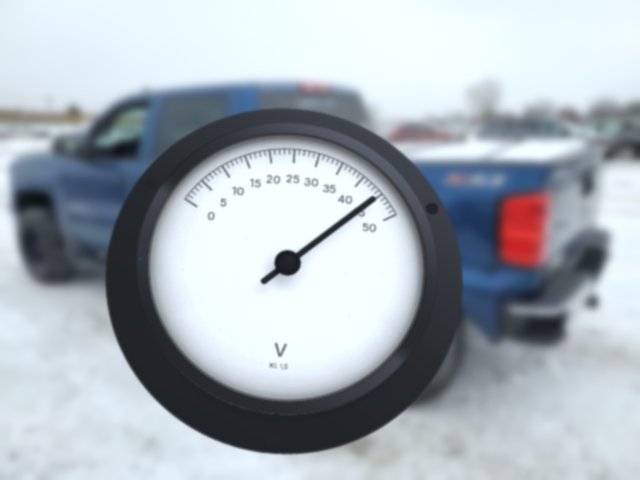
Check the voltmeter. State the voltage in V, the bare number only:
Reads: 45
